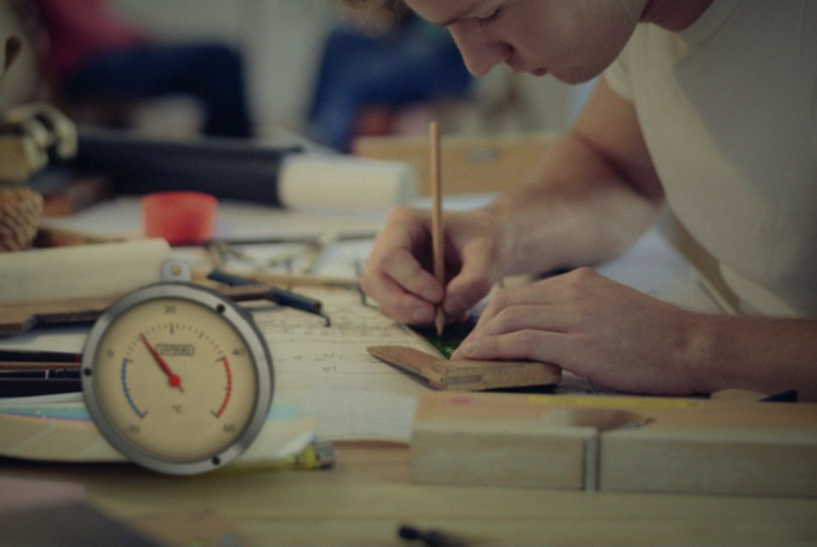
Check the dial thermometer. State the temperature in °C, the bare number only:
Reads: 10
